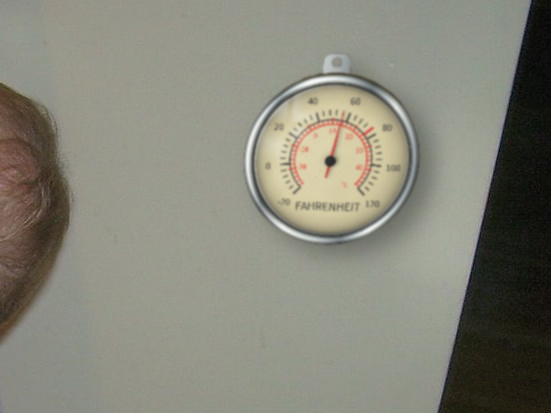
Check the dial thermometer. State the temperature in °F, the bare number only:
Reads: 56
